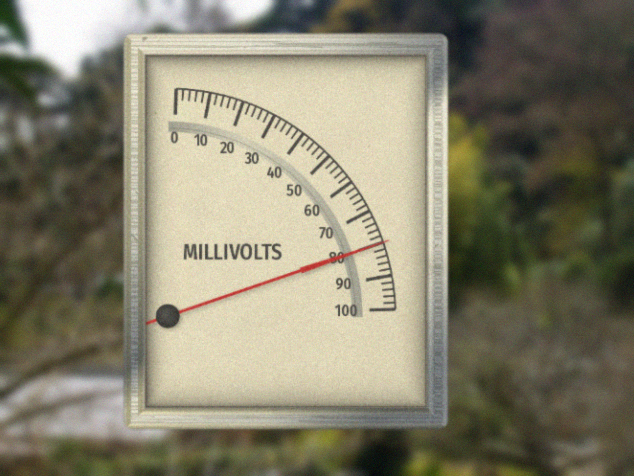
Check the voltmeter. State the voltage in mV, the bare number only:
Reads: 80
